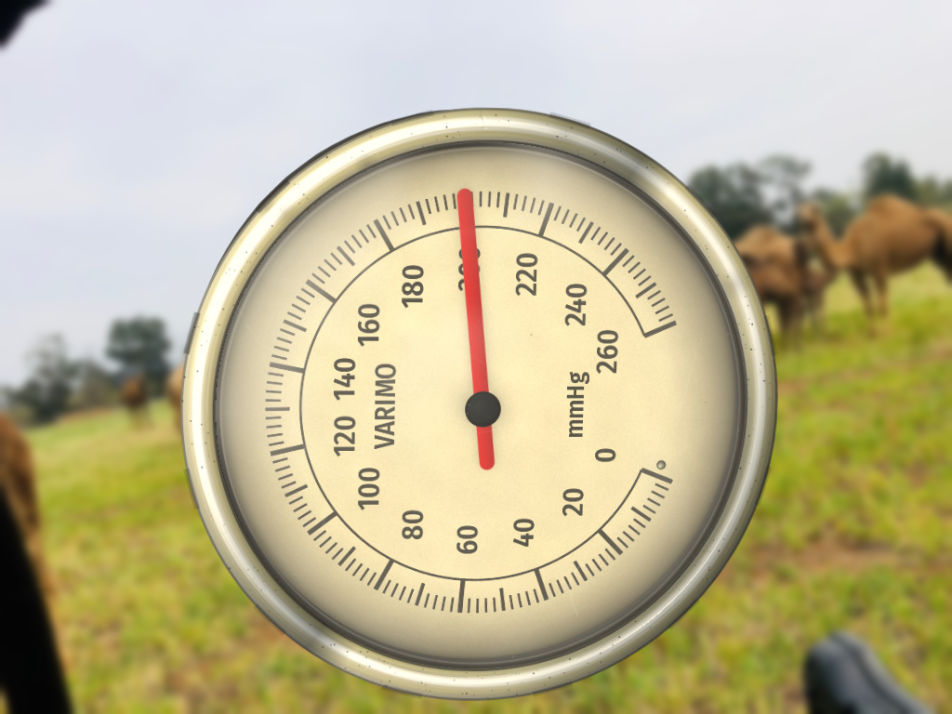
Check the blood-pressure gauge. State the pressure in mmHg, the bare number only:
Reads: 200
